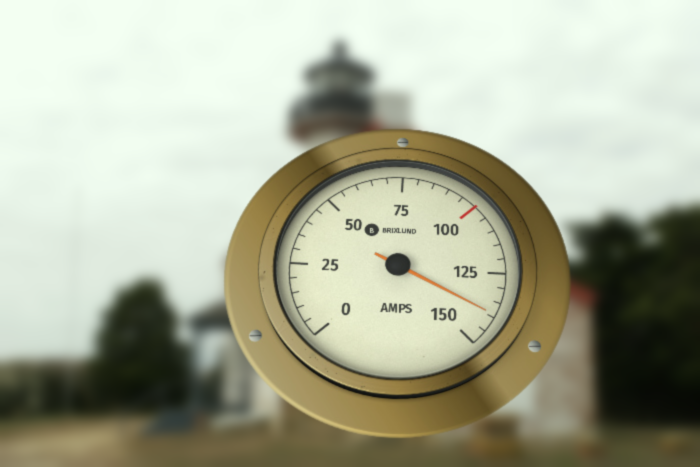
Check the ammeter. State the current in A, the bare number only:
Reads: 140
